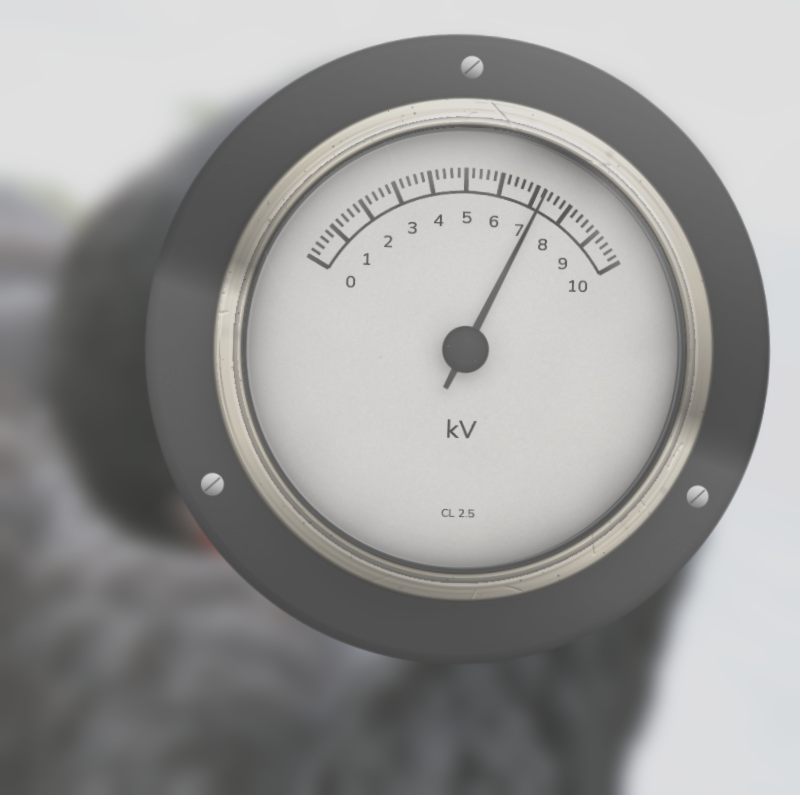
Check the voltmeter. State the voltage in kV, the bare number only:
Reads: 7.2
